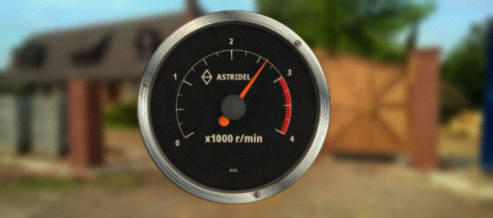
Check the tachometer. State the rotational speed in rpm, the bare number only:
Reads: 2625
